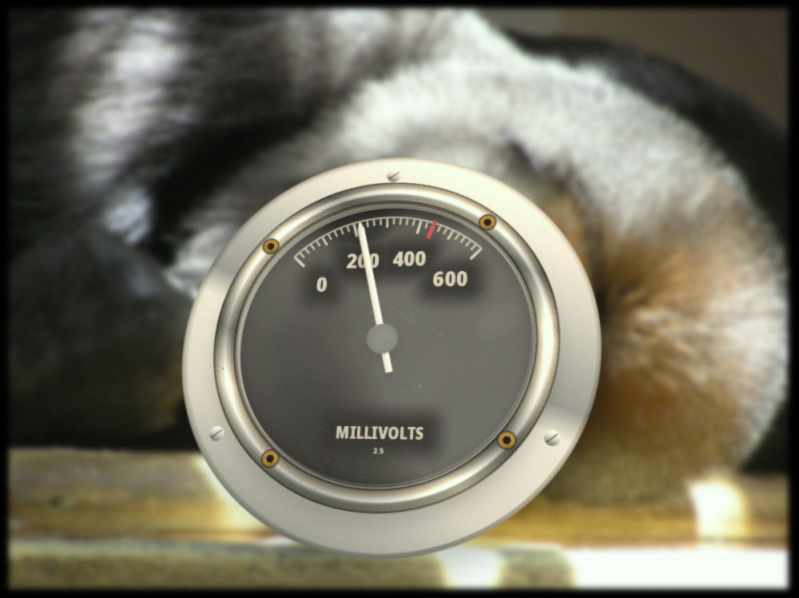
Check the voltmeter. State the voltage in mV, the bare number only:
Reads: 220
